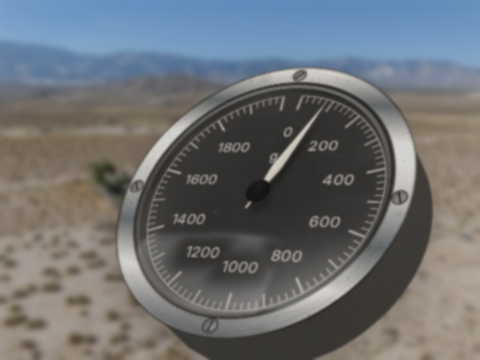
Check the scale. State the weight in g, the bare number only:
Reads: 100
